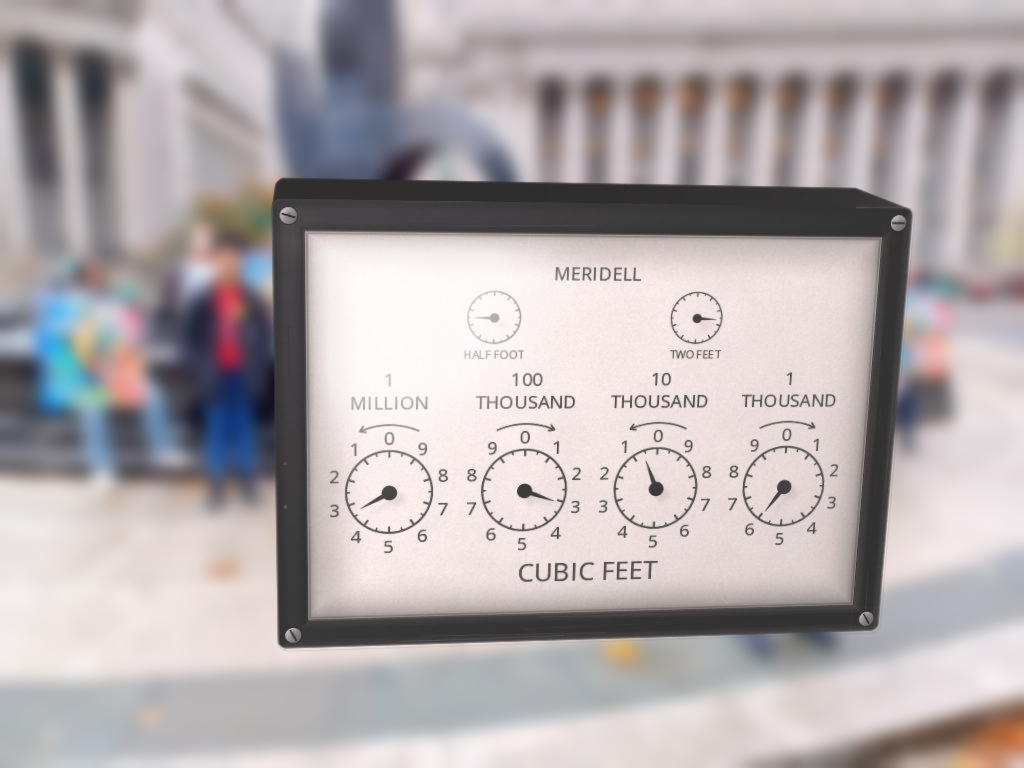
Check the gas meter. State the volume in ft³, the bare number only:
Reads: 330600
